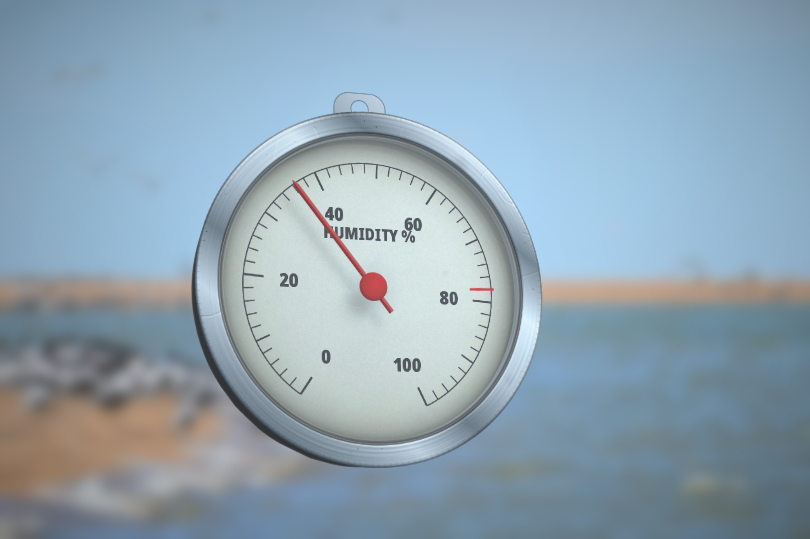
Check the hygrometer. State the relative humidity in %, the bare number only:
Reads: 36
